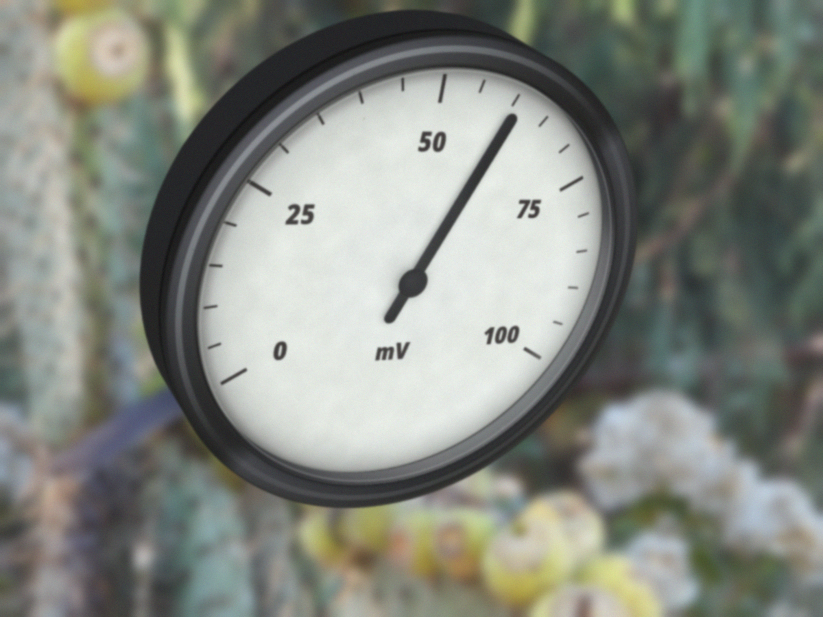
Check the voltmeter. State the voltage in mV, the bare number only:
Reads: 60
